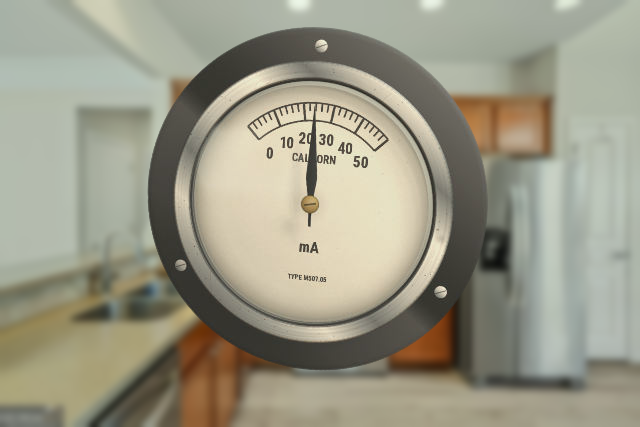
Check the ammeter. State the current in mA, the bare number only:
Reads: 24
